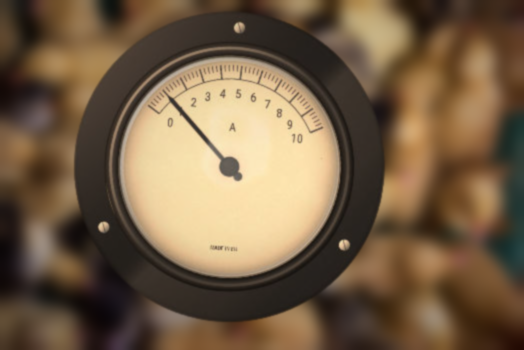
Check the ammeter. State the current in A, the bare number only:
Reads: 1
